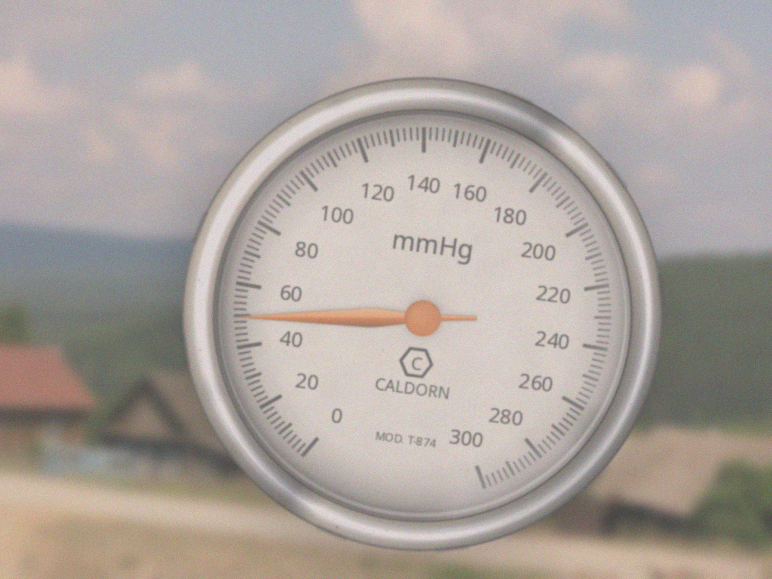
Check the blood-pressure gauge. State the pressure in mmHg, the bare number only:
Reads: 50
